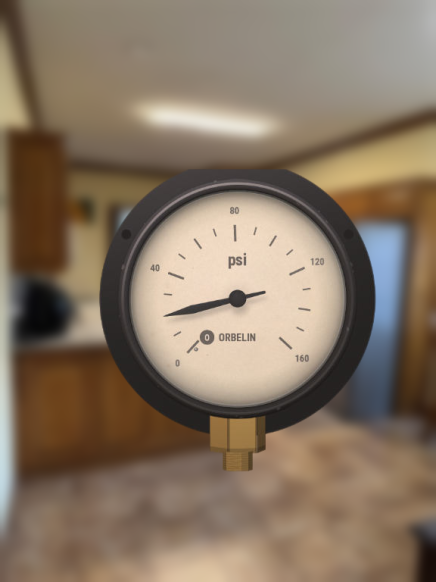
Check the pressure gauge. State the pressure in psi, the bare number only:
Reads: 20
